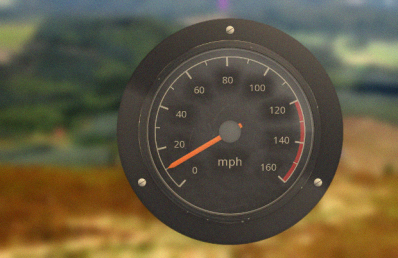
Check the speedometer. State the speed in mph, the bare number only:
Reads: 10
